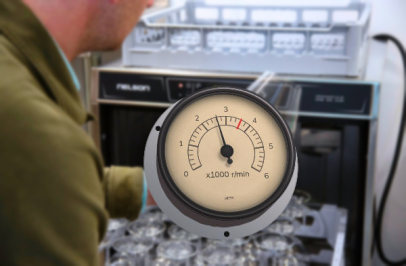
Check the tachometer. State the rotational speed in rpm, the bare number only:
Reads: 2600
